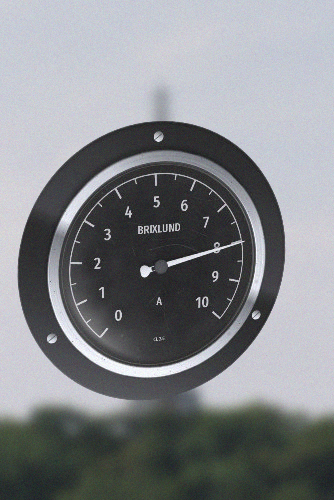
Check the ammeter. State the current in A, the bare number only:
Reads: 8
